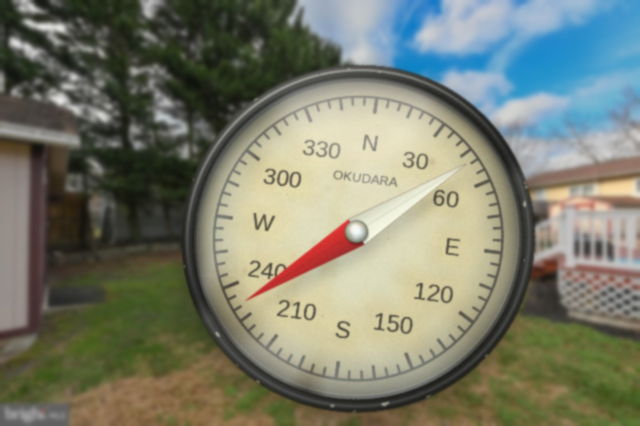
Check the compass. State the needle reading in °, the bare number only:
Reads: 230
